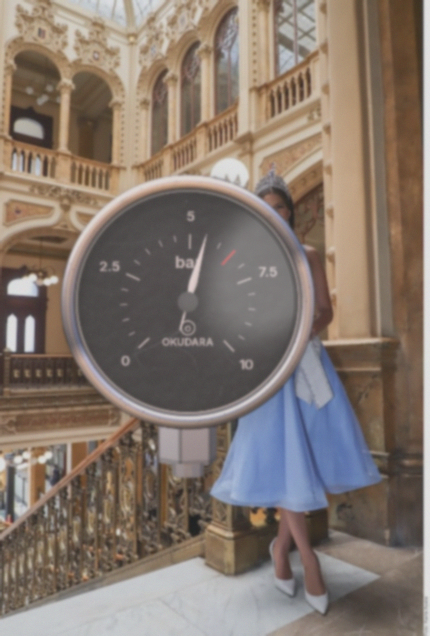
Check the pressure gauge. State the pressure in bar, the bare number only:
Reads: 5.5
